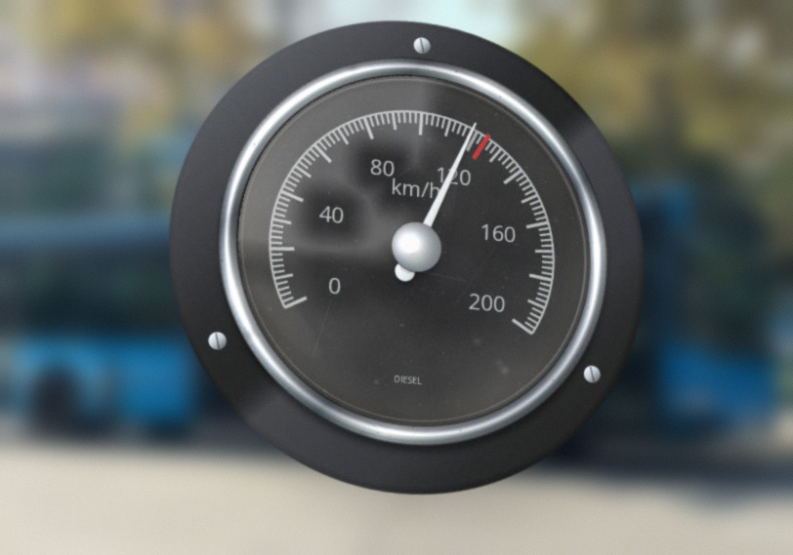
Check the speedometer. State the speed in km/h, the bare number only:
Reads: 118
